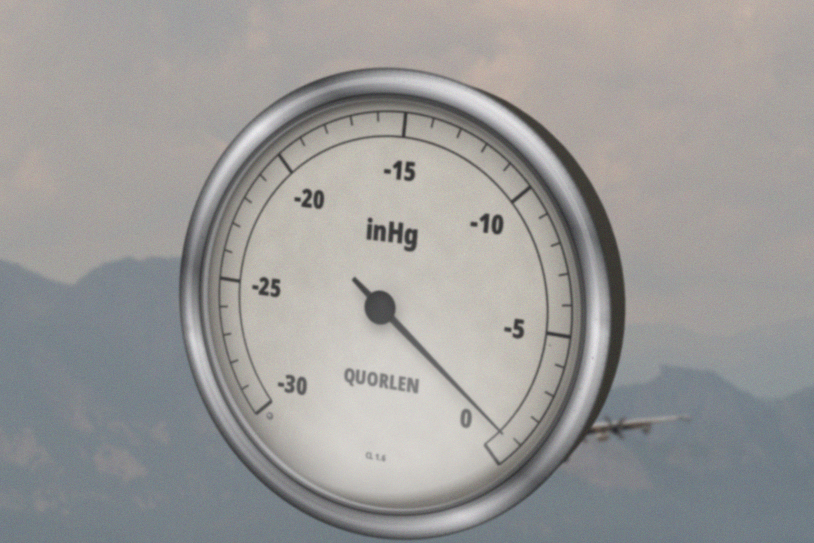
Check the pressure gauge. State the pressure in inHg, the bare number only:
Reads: -1
